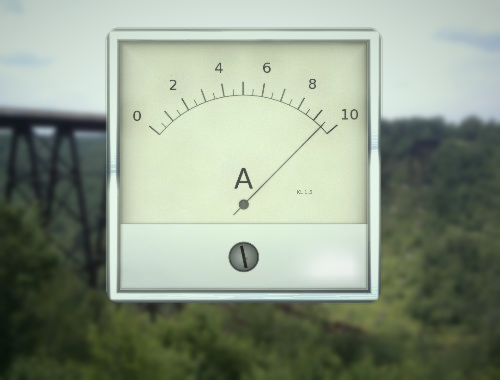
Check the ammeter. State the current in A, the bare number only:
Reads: 9.5
